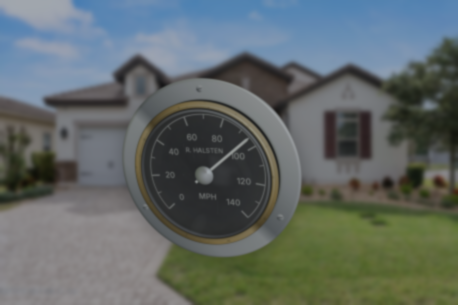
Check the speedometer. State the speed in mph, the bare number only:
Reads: 95
